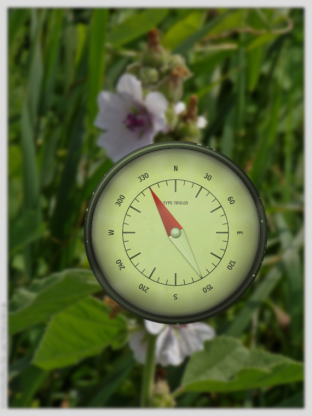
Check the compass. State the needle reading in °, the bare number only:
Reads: 330
